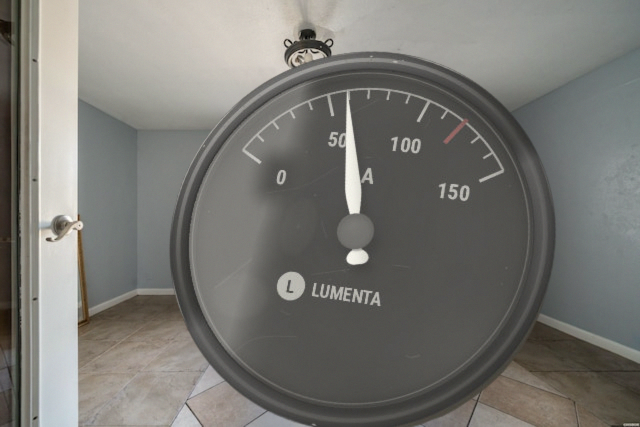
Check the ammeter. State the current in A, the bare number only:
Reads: 60
